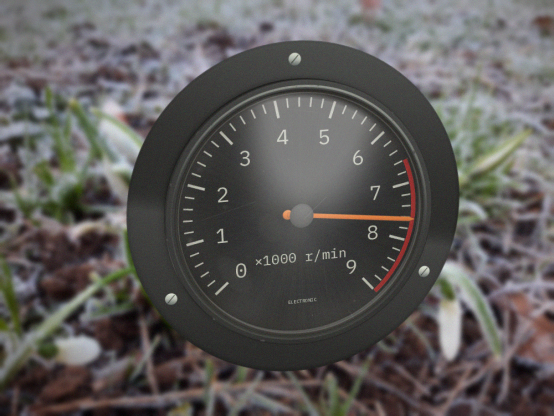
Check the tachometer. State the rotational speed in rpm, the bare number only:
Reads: 7600
